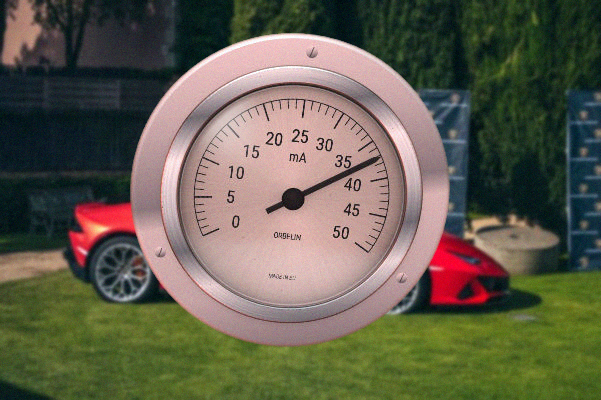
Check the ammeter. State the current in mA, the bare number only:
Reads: 37
